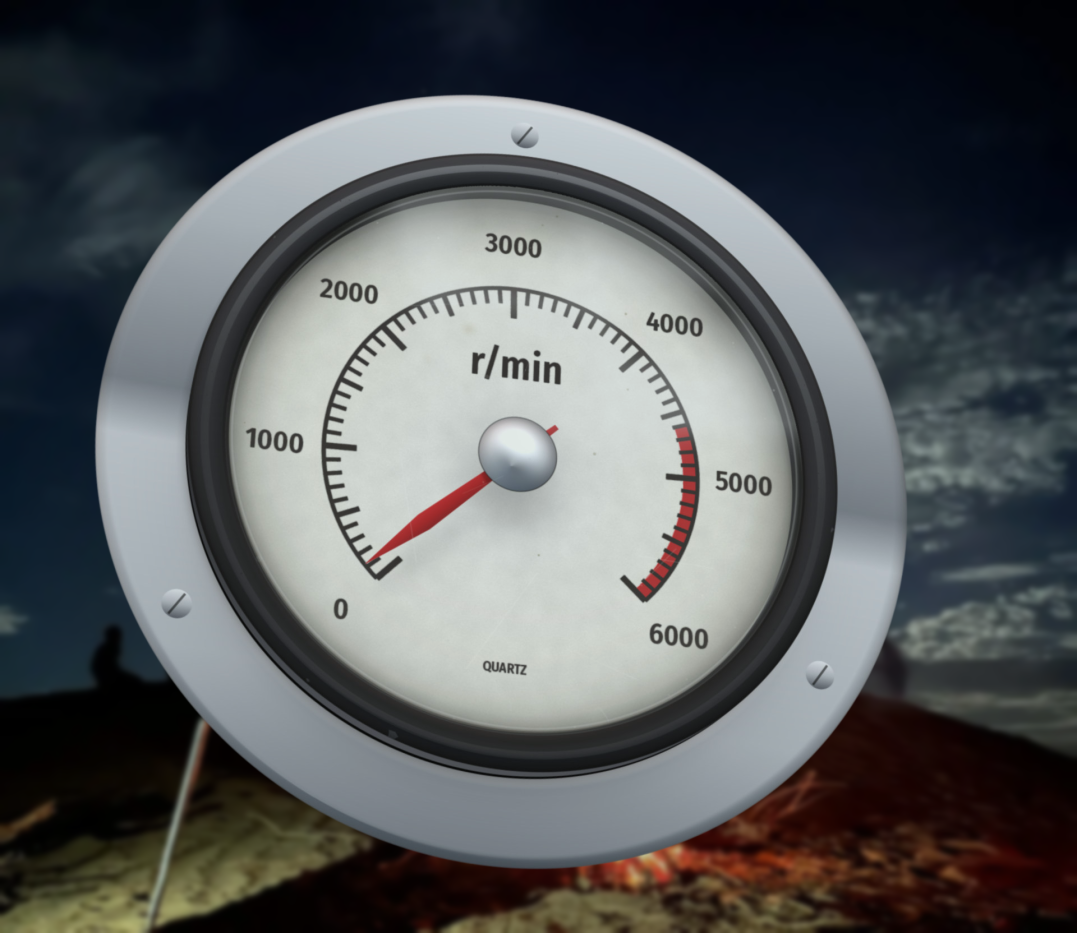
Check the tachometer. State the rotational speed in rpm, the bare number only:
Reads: 100
